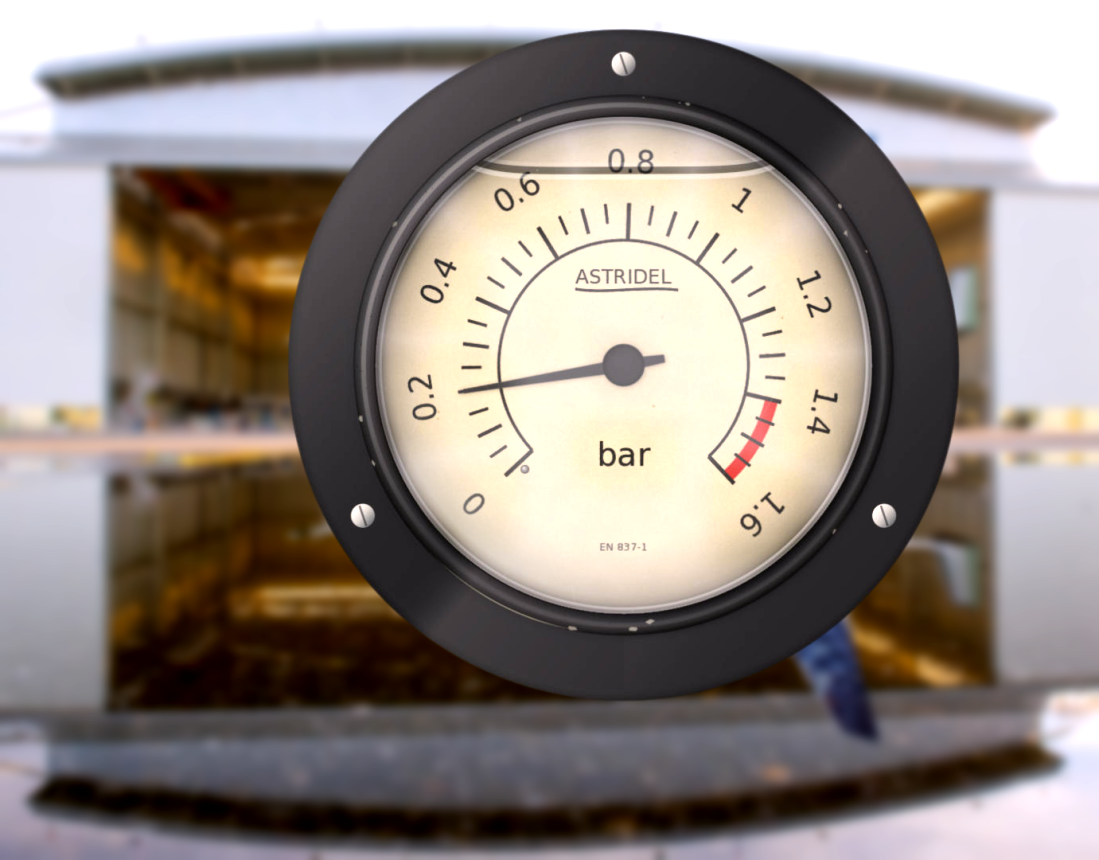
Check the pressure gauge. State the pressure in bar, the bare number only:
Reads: 0.2
